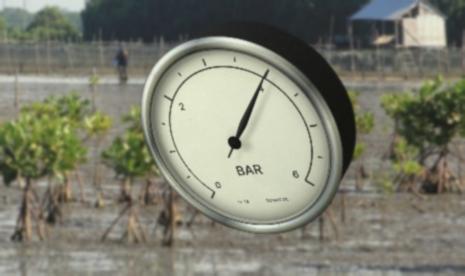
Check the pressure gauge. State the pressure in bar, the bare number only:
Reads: 4
